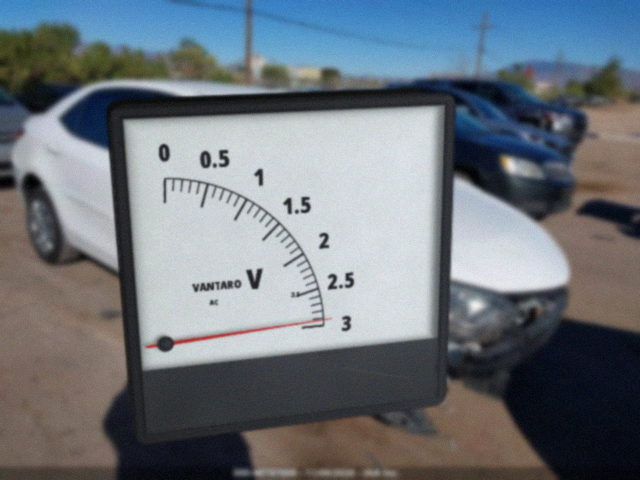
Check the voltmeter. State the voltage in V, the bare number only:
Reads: 2.9
